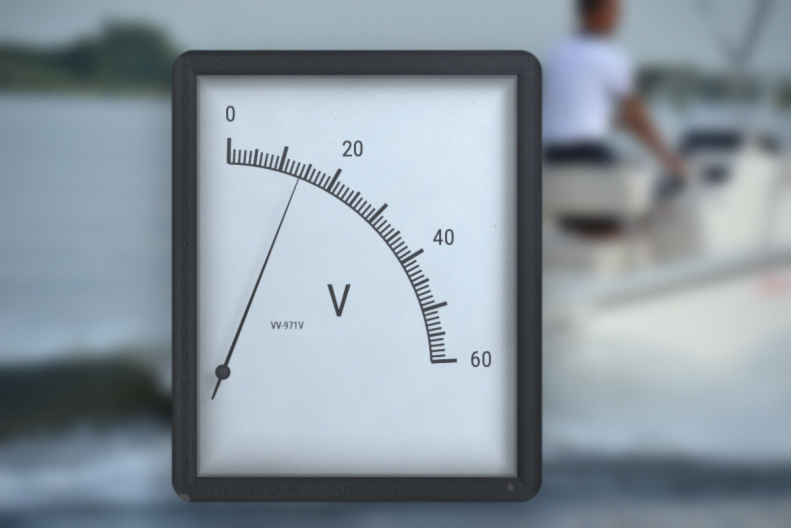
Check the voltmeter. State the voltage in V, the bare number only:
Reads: 14
